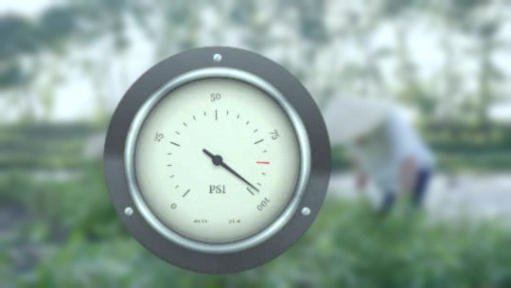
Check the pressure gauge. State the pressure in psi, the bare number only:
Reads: 97.5
